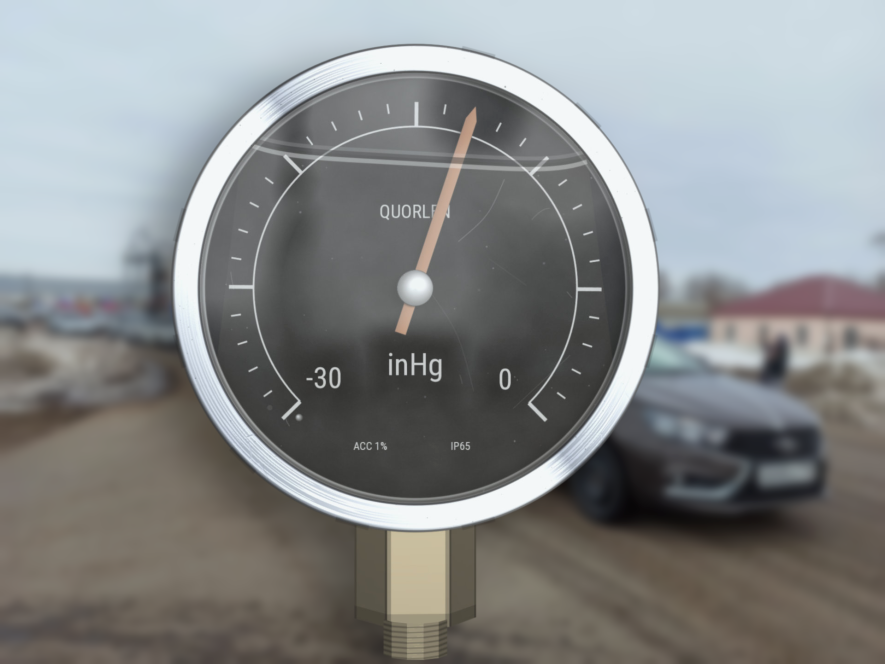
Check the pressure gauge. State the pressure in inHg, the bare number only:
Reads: -13
